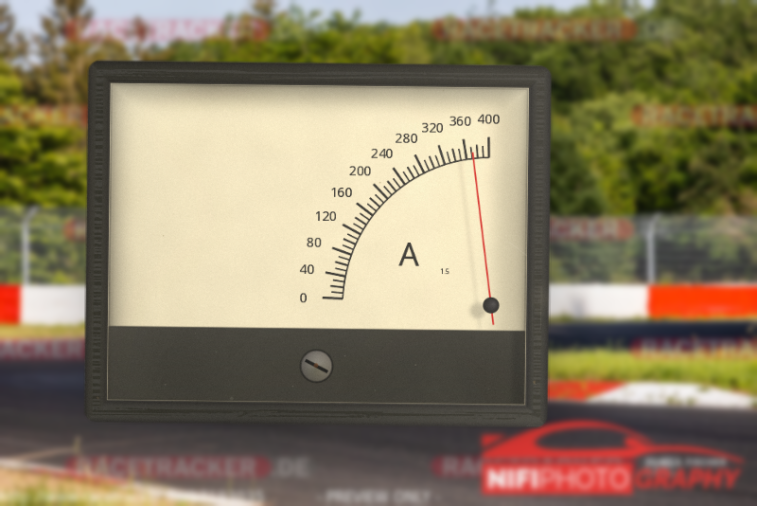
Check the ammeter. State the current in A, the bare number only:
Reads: 370
